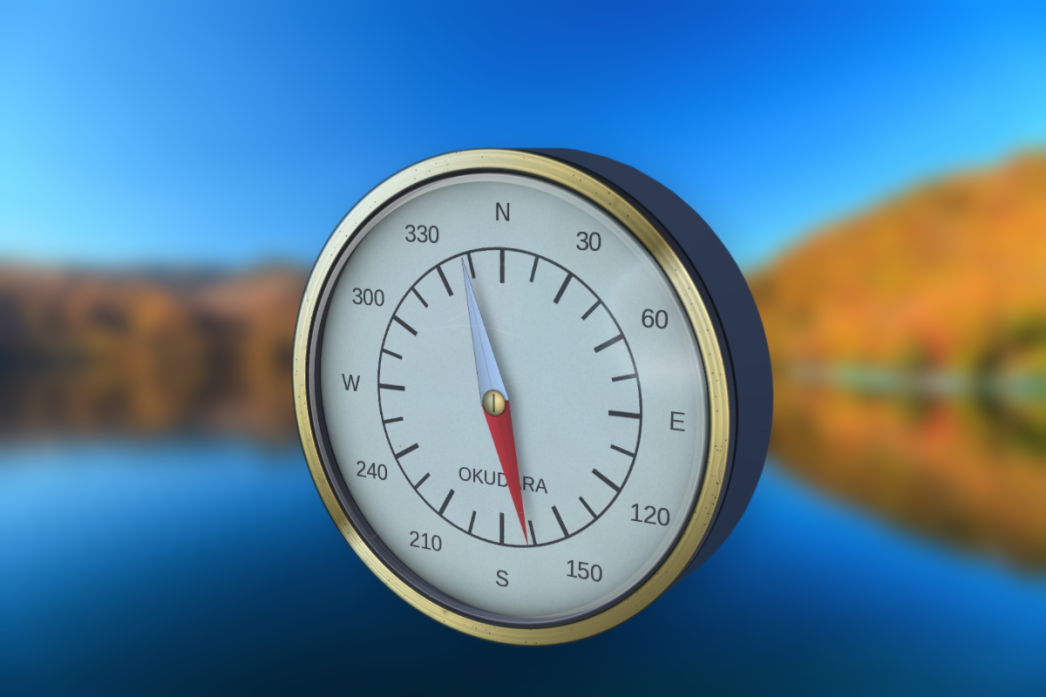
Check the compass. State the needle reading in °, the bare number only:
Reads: 165
